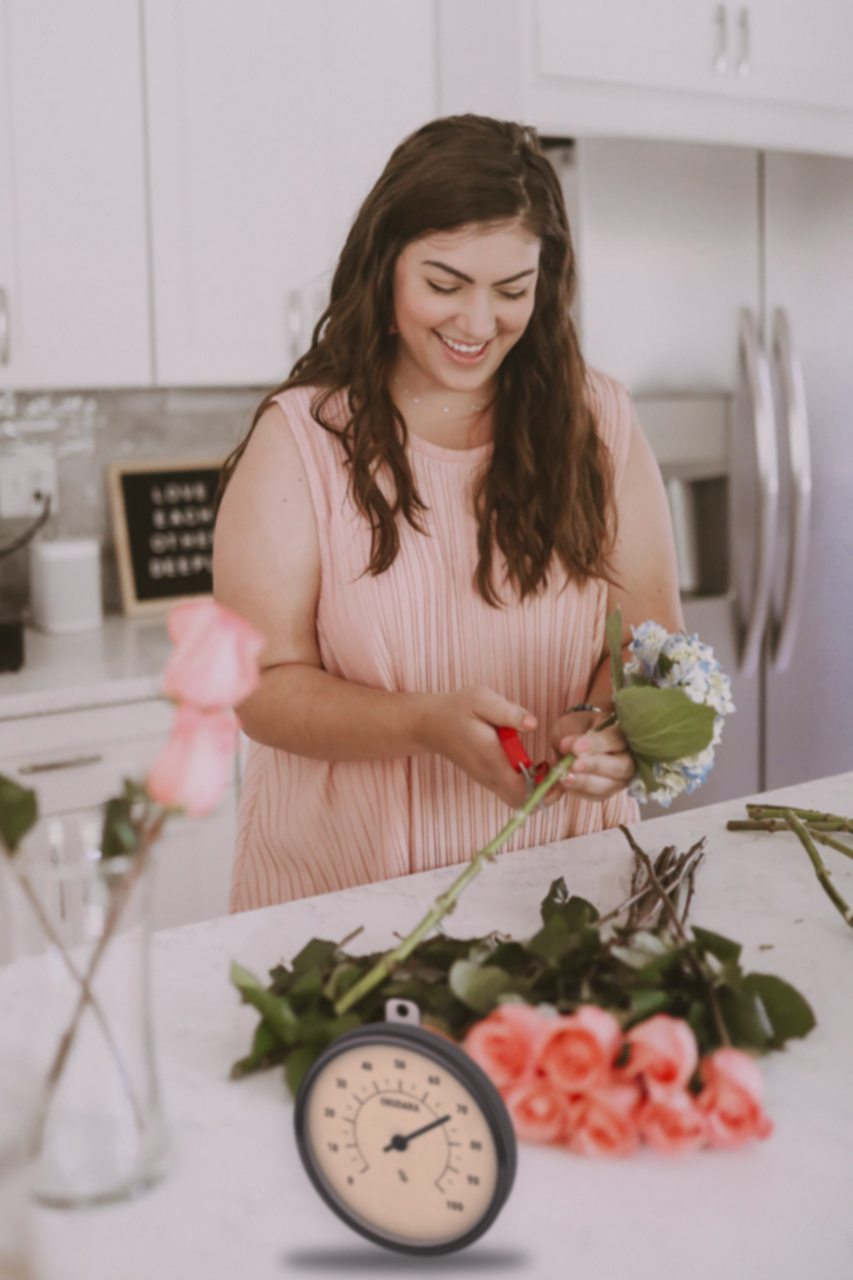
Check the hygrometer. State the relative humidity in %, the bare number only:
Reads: 70
